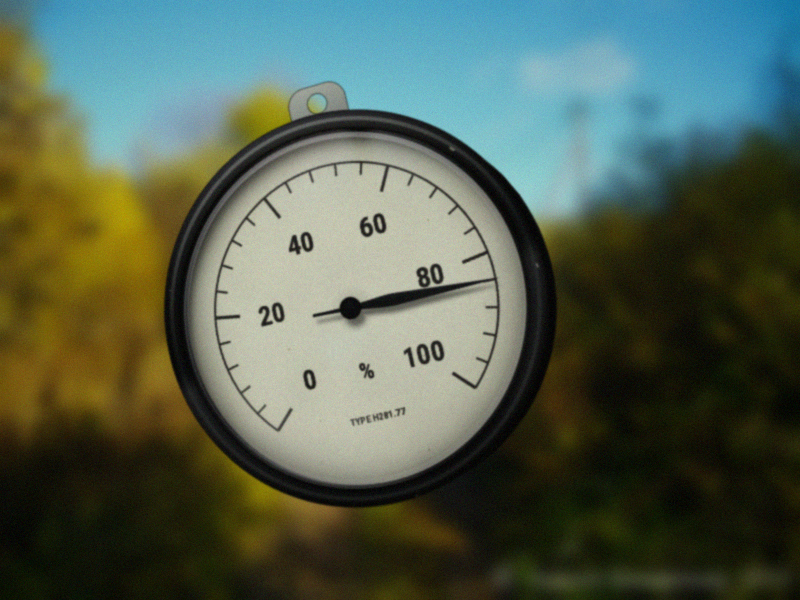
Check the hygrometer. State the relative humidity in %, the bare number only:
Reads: 84
